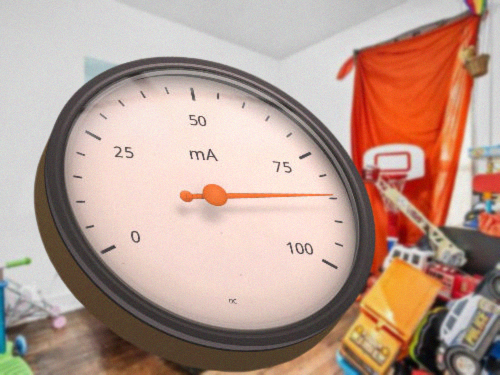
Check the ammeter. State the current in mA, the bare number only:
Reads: 85
